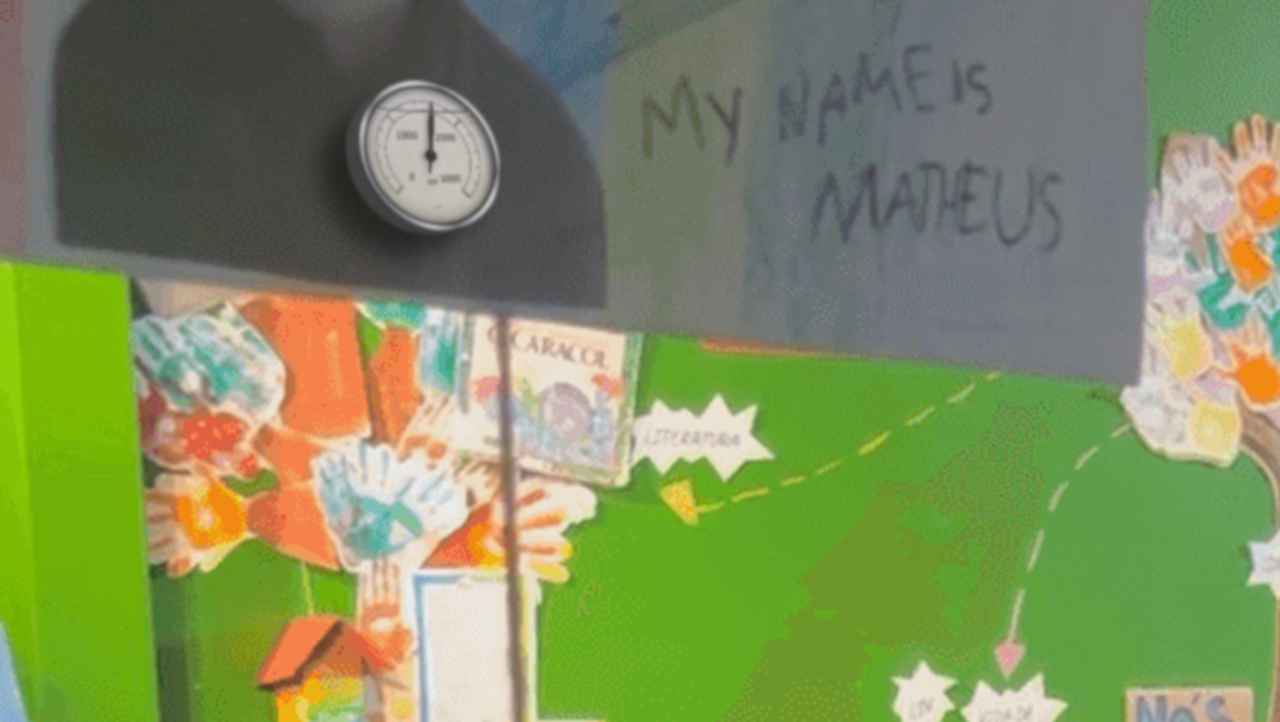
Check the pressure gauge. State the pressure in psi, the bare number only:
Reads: 1600
